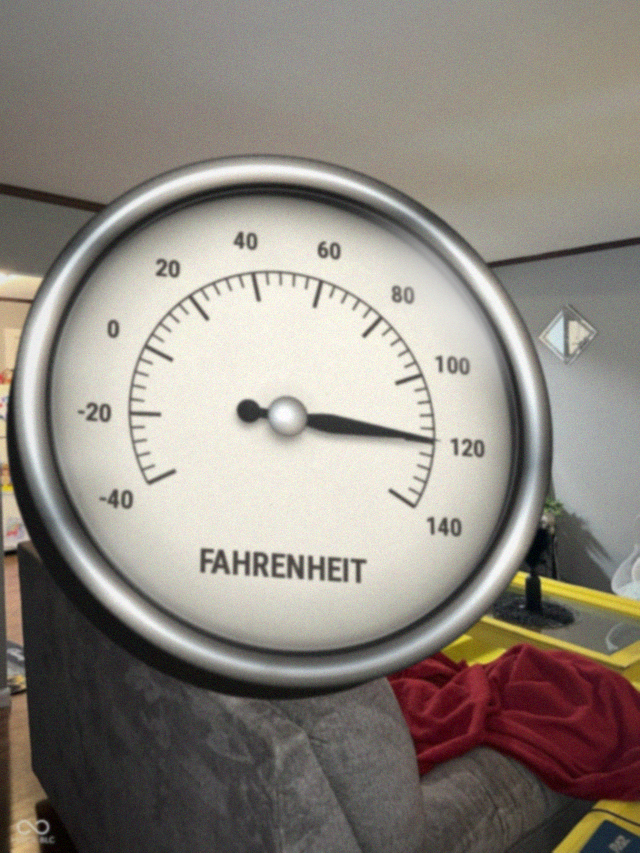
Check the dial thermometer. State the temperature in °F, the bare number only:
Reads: 120
